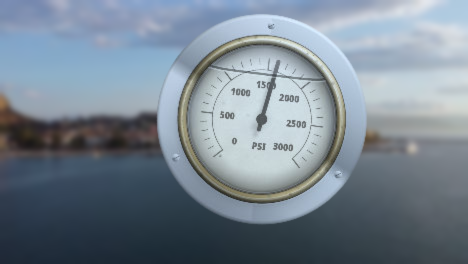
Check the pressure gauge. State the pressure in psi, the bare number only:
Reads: 1600
